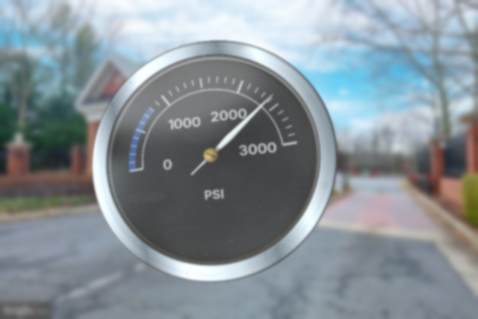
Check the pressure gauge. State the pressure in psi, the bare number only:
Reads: 2400
